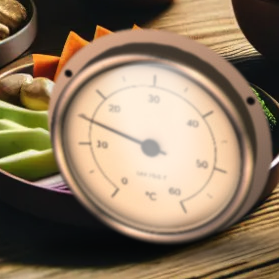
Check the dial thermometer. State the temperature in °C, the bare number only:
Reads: 15
